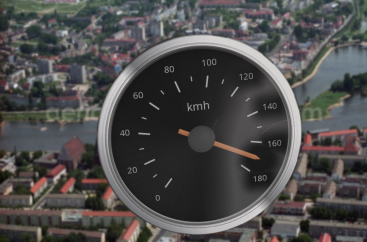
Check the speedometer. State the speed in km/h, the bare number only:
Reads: 170
